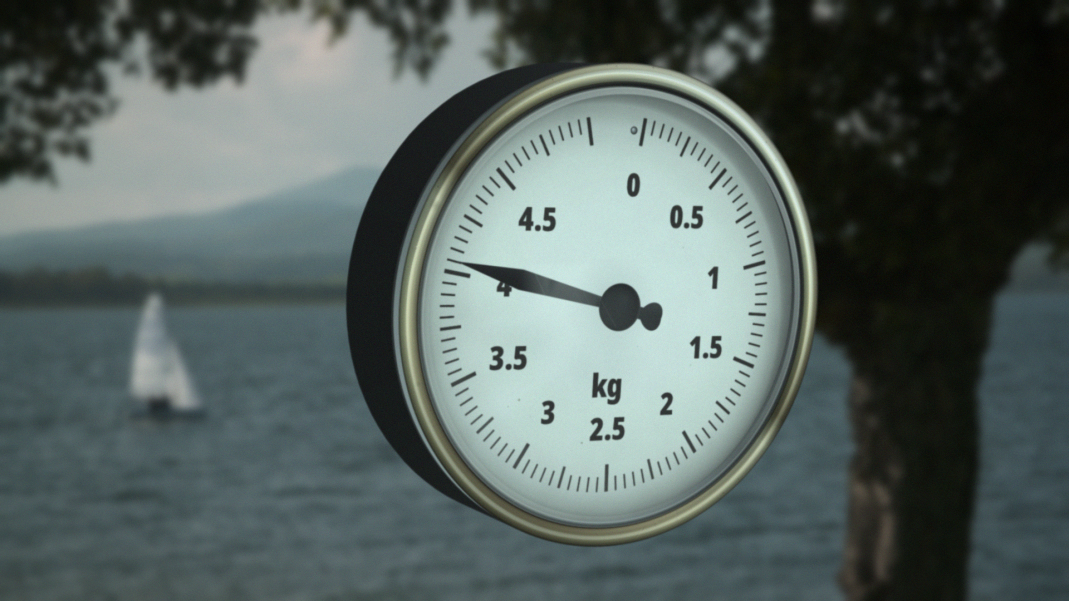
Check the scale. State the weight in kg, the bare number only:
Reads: 4.05
